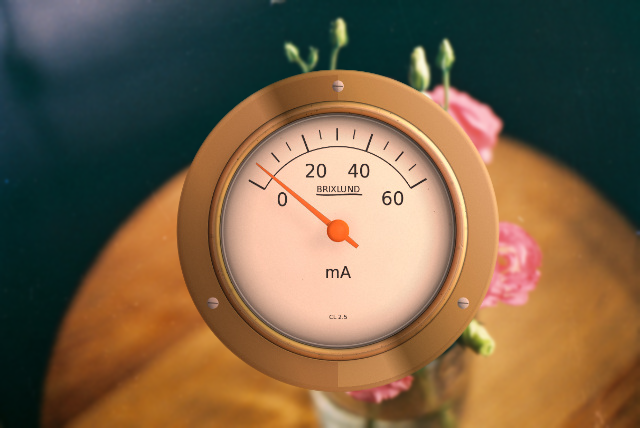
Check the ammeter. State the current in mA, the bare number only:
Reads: 5
